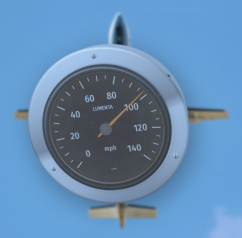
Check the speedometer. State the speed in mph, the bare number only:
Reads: 97.5
